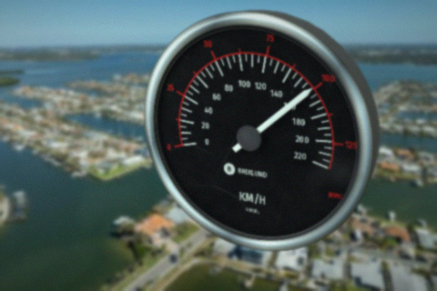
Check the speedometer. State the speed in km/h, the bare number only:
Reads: 160
